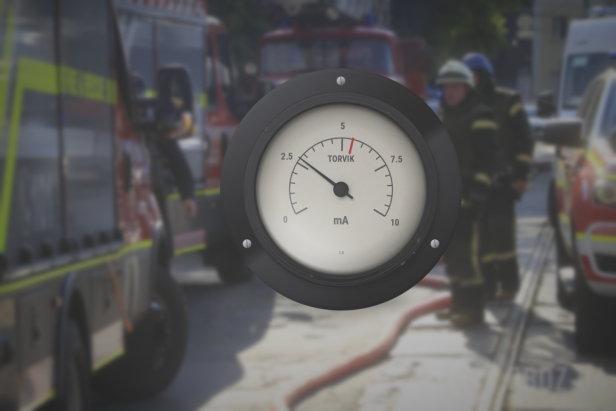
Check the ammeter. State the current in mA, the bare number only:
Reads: 2.75
